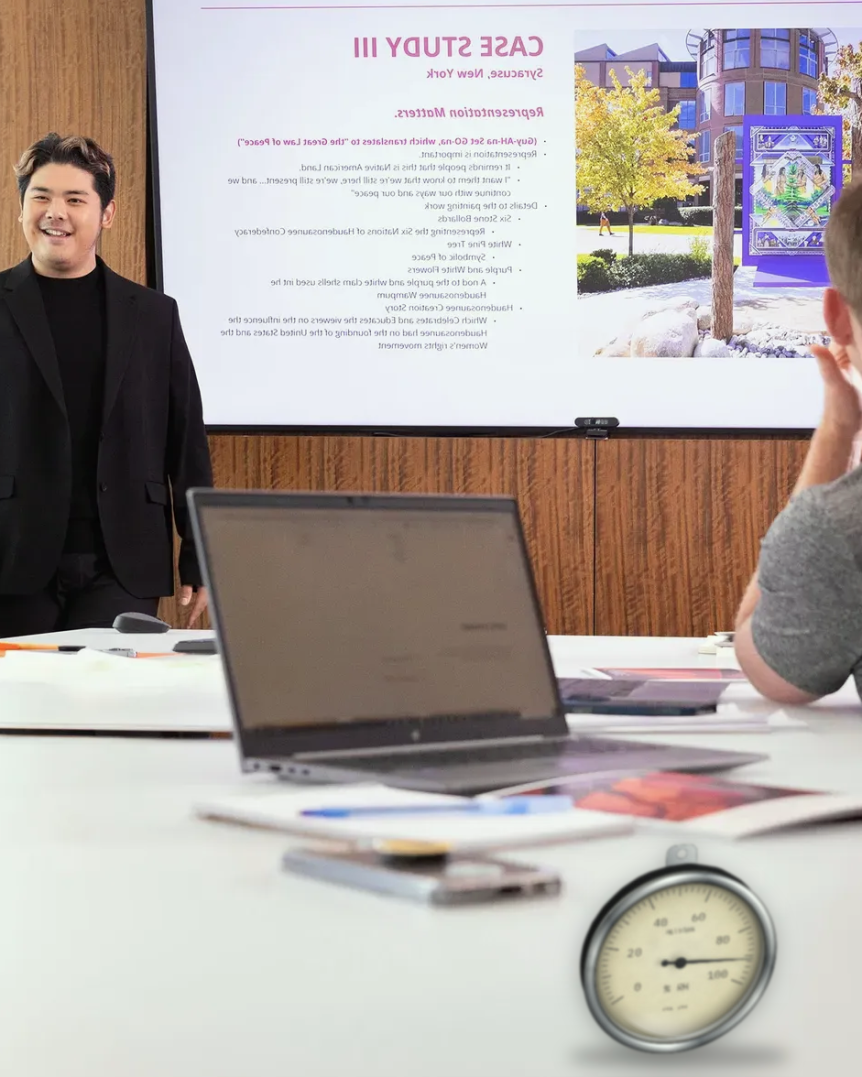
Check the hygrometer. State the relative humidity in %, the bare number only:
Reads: 90
